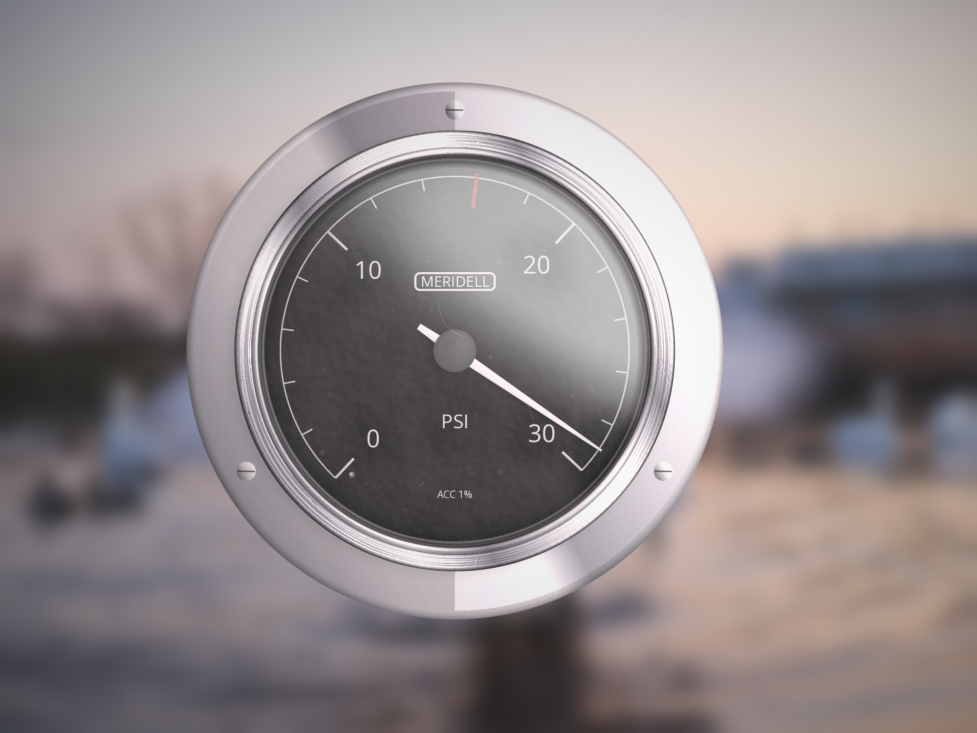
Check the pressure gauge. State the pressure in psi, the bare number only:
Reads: 29
